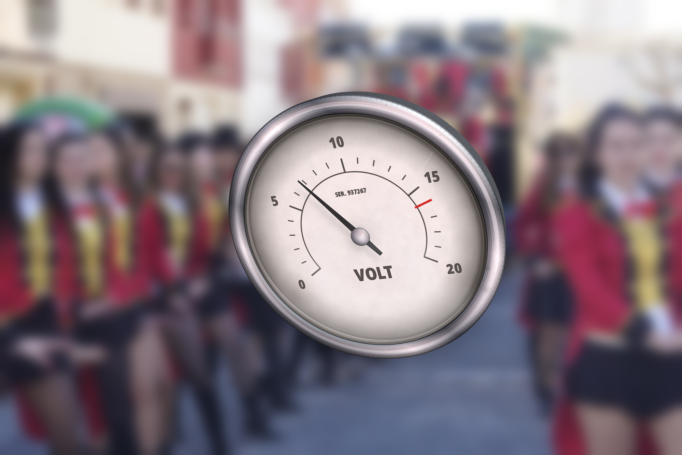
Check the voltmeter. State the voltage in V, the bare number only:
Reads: 7
